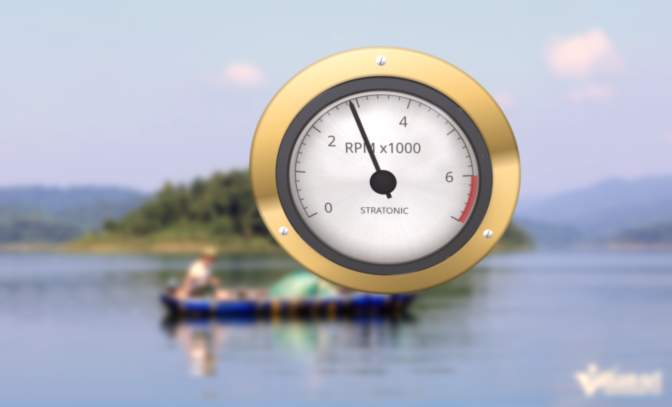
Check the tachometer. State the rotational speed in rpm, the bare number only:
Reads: 2900
